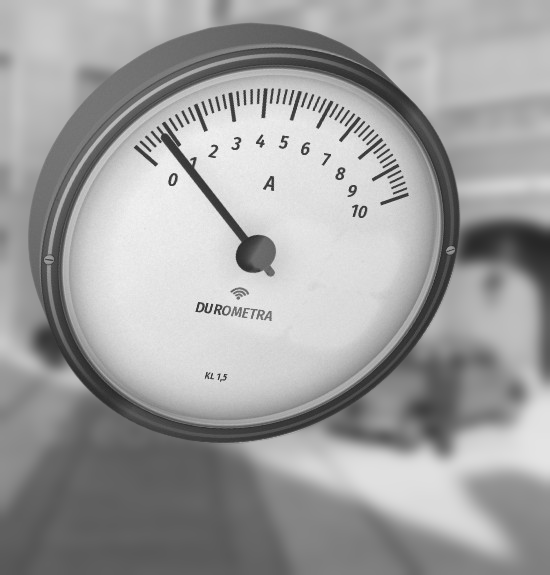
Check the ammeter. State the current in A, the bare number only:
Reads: 0.8
